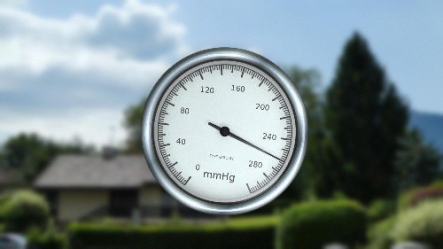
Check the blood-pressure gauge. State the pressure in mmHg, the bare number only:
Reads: 260
